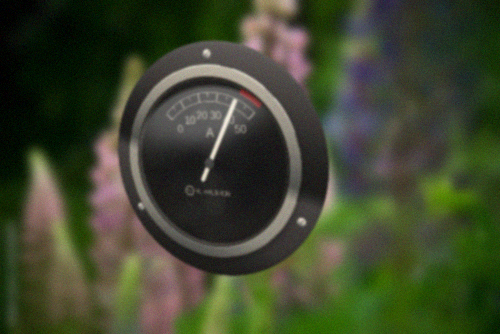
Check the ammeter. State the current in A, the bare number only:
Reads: 40
